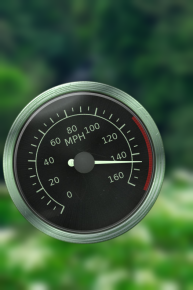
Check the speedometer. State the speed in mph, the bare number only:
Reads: 145
